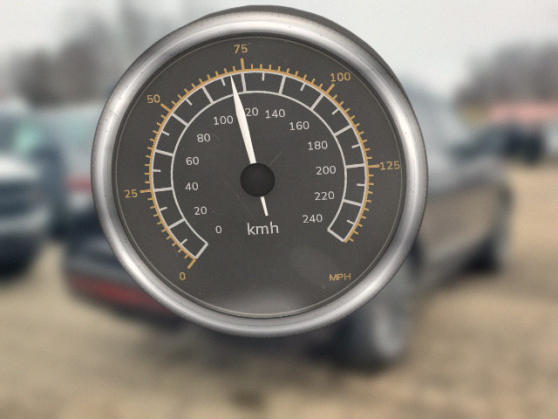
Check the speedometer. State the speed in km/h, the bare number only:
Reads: 115
